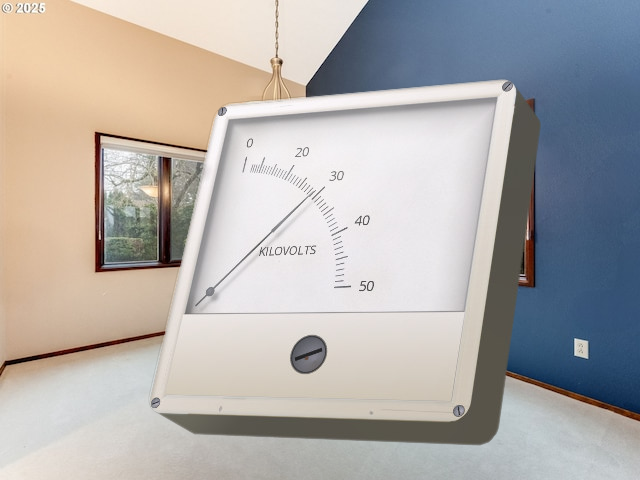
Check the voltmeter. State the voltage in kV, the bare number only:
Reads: 30
